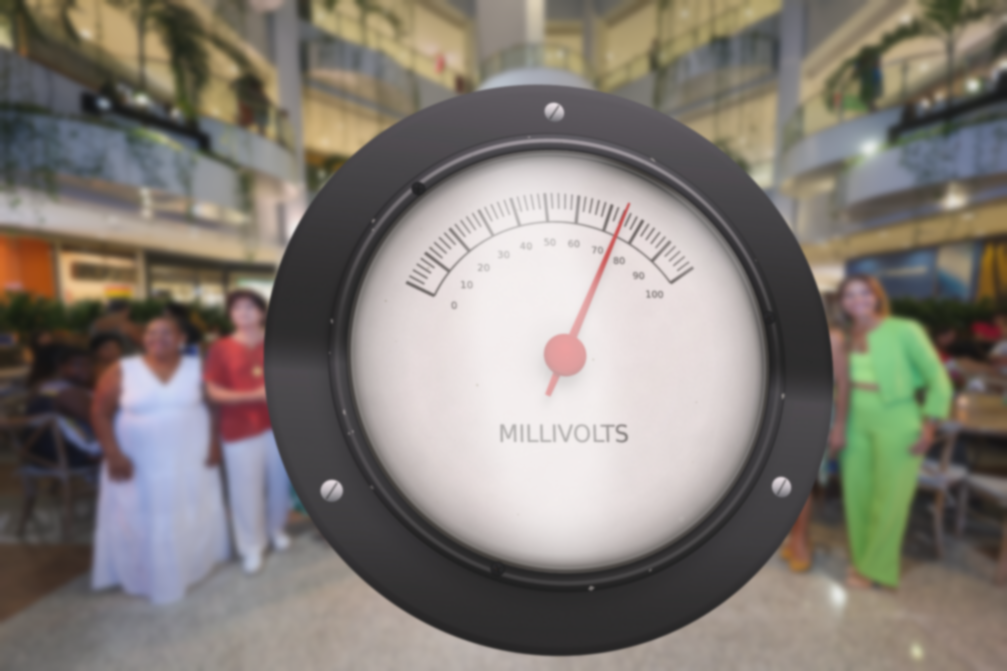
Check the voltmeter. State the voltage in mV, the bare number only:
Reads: 74
